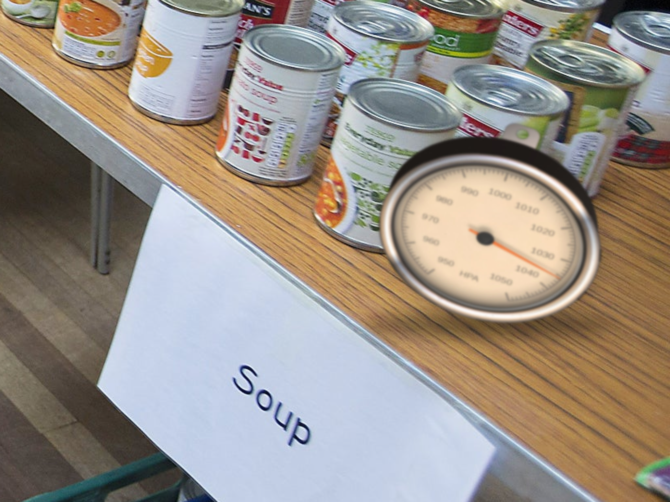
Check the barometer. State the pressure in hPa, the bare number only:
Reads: 1035
